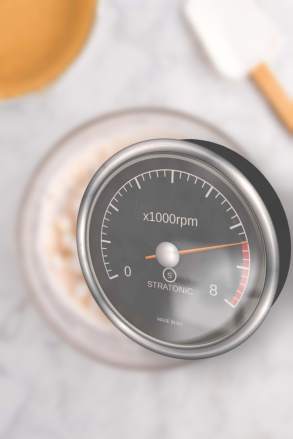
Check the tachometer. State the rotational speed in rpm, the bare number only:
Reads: 6400
